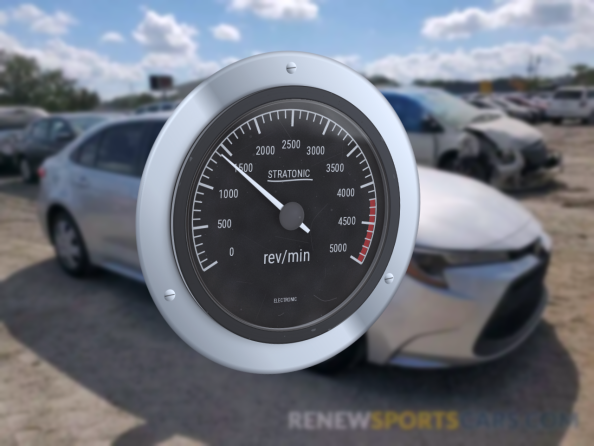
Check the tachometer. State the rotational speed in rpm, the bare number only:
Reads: 1400
